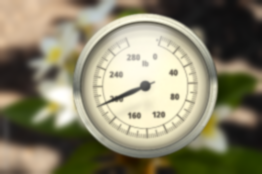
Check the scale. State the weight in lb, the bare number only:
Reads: 200
